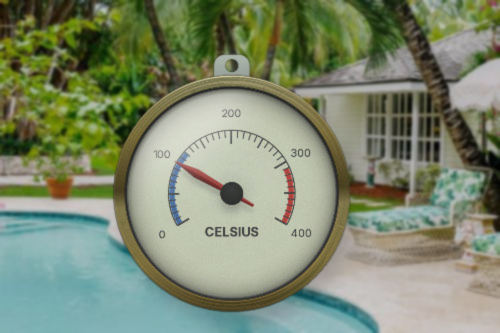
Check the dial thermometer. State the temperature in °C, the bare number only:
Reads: 100
